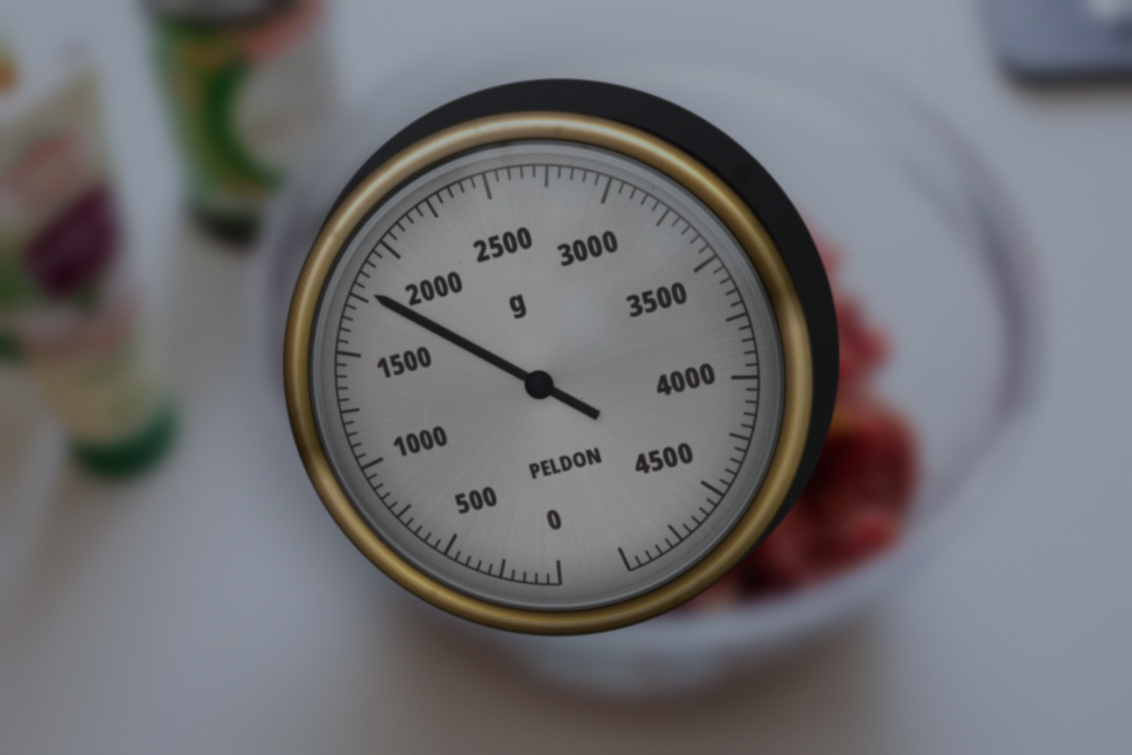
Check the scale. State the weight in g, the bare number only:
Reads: 1800
